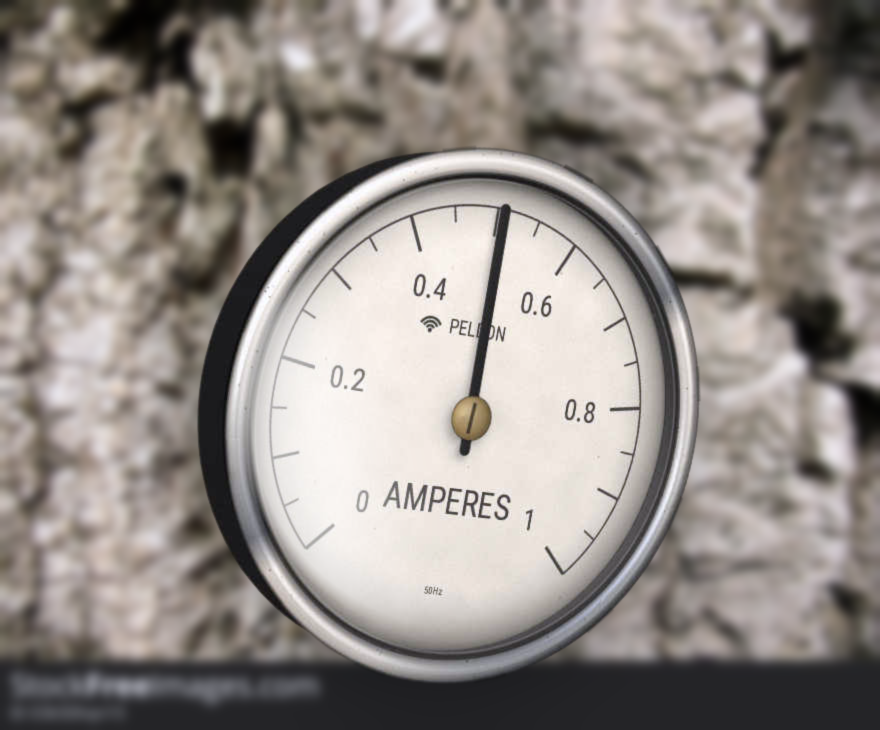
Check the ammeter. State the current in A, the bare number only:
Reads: 0.5
